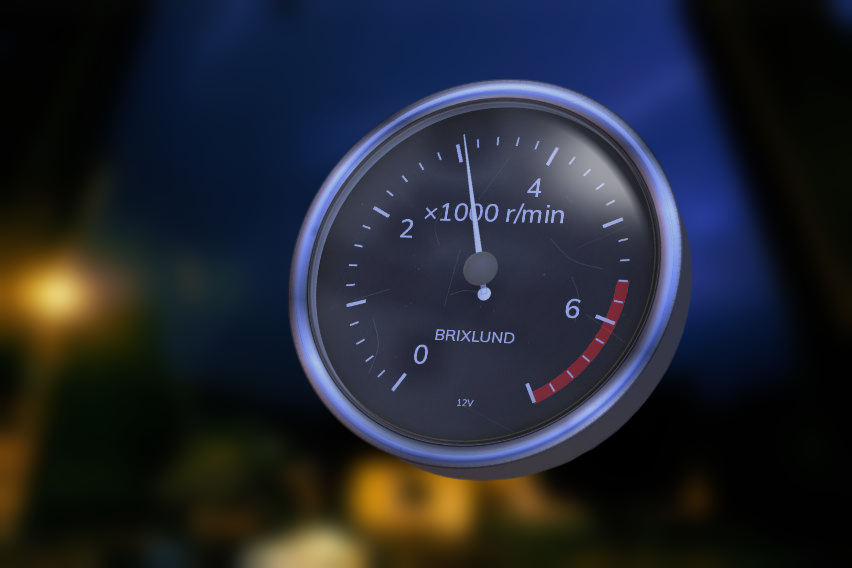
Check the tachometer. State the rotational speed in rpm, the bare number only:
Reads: 3100
